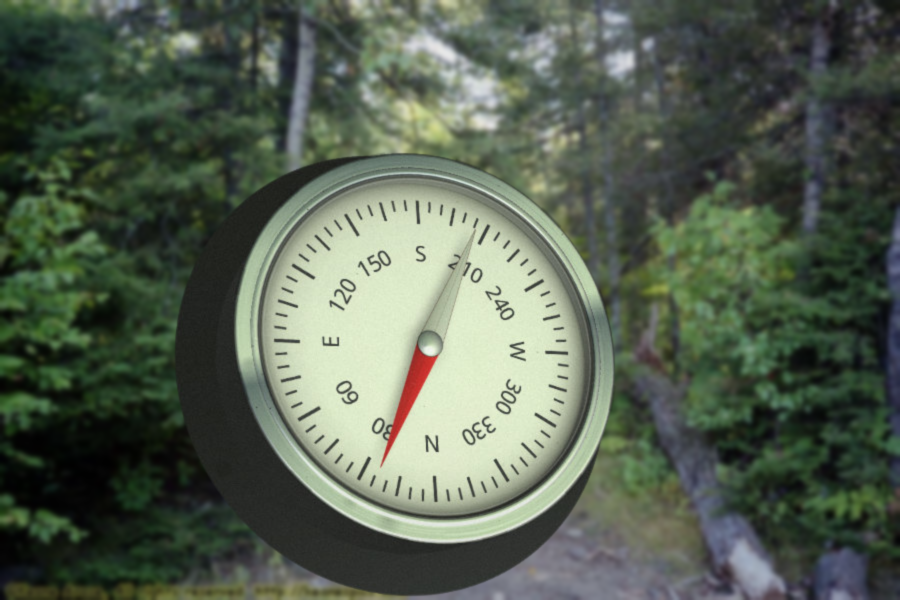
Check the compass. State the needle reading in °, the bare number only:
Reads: 25
